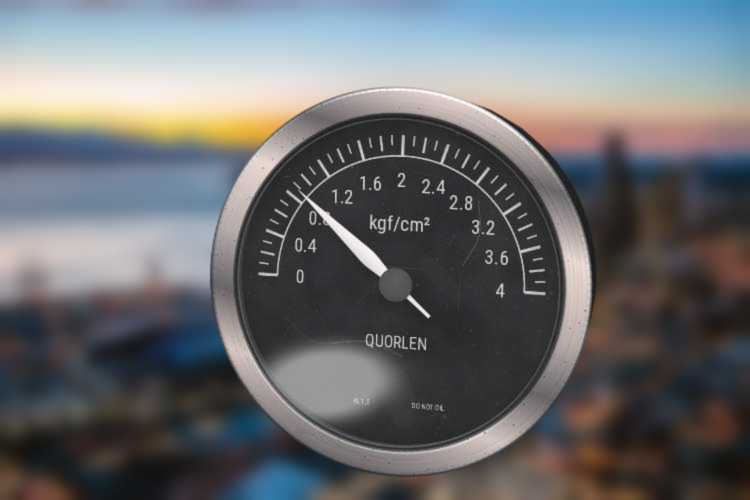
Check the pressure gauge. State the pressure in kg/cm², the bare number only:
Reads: 0.9
